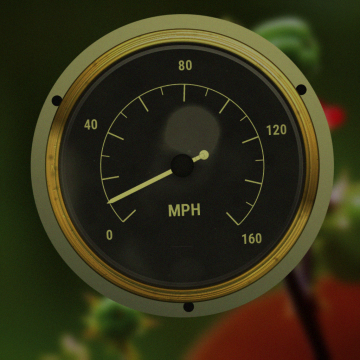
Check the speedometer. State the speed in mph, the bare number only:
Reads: 10
